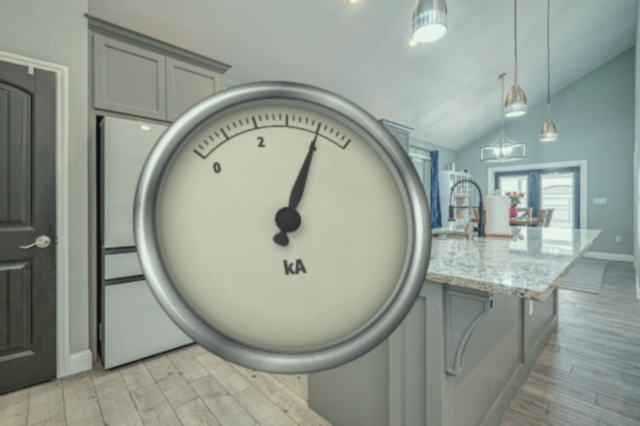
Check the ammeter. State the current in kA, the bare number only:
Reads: 4
